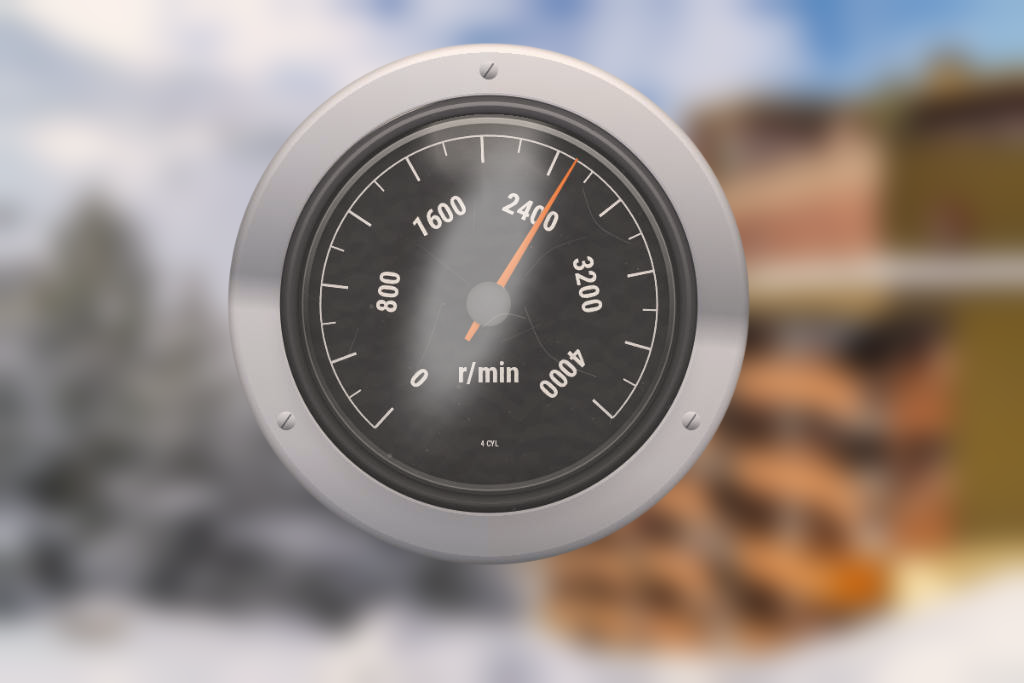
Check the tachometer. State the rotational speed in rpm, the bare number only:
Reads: 2500
